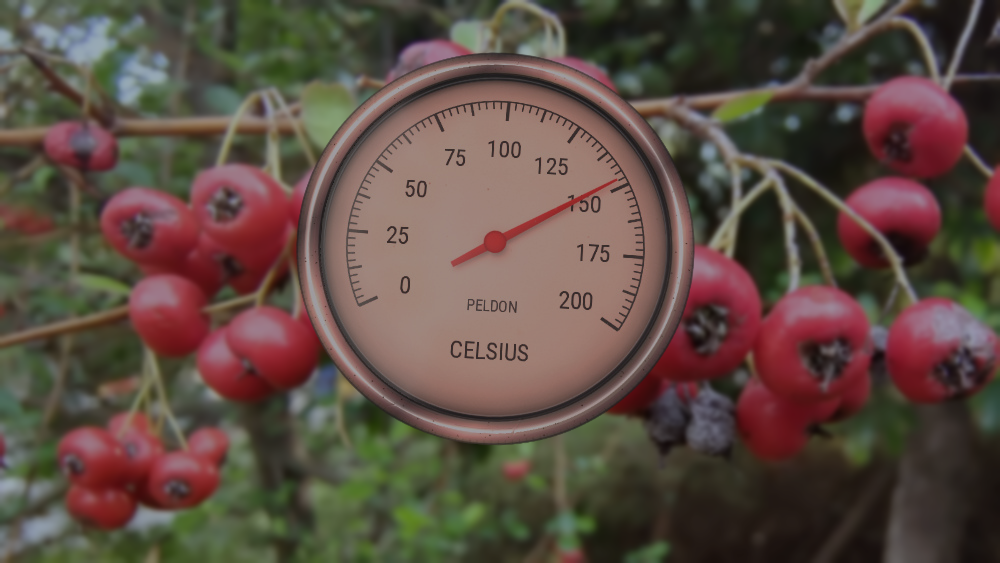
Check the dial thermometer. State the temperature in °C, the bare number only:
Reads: 147.5
